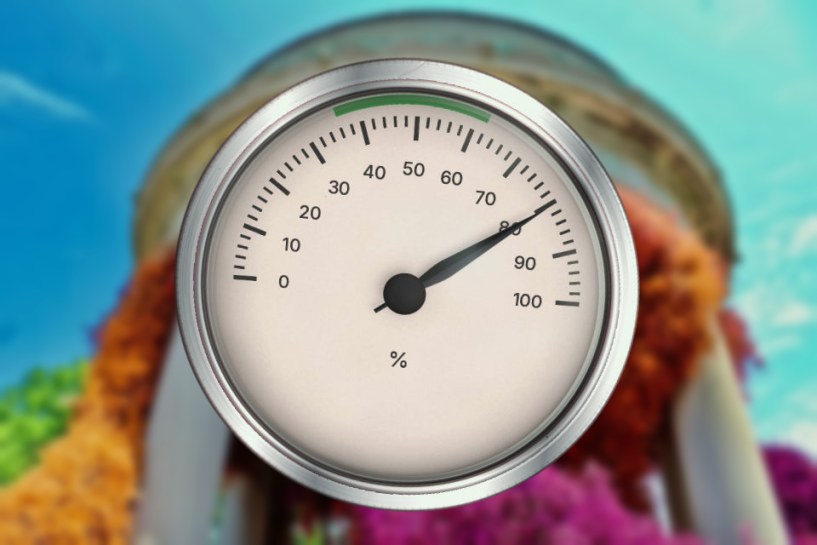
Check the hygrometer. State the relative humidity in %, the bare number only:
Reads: 80
